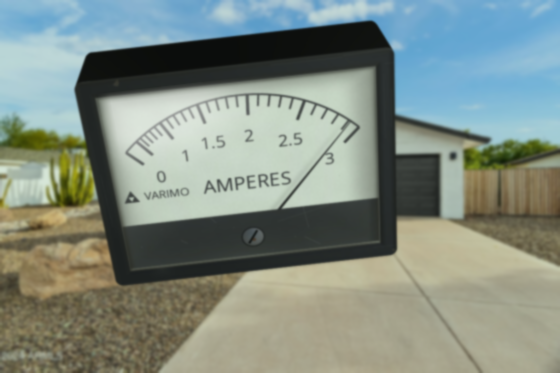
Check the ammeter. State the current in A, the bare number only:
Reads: 2.9
